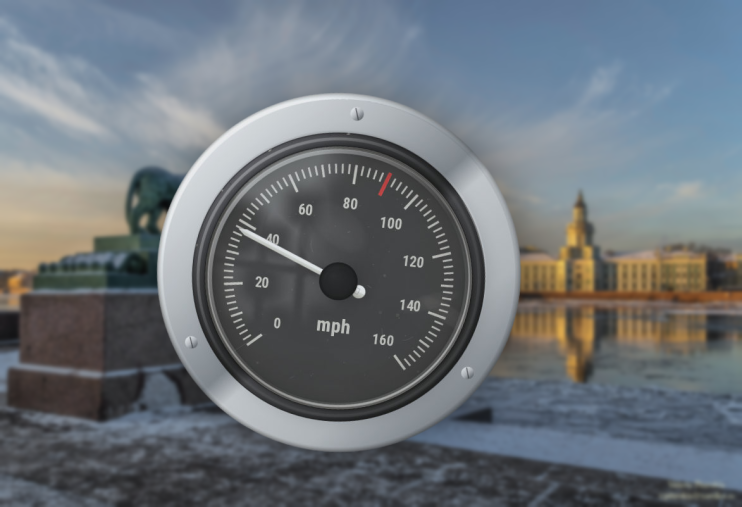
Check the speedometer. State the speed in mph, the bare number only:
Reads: 38
